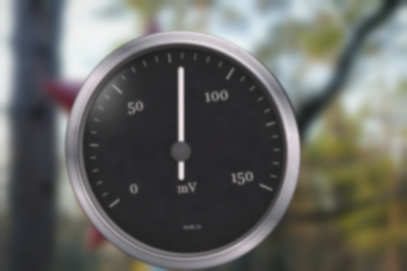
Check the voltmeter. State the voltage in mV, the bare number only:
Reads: 80
